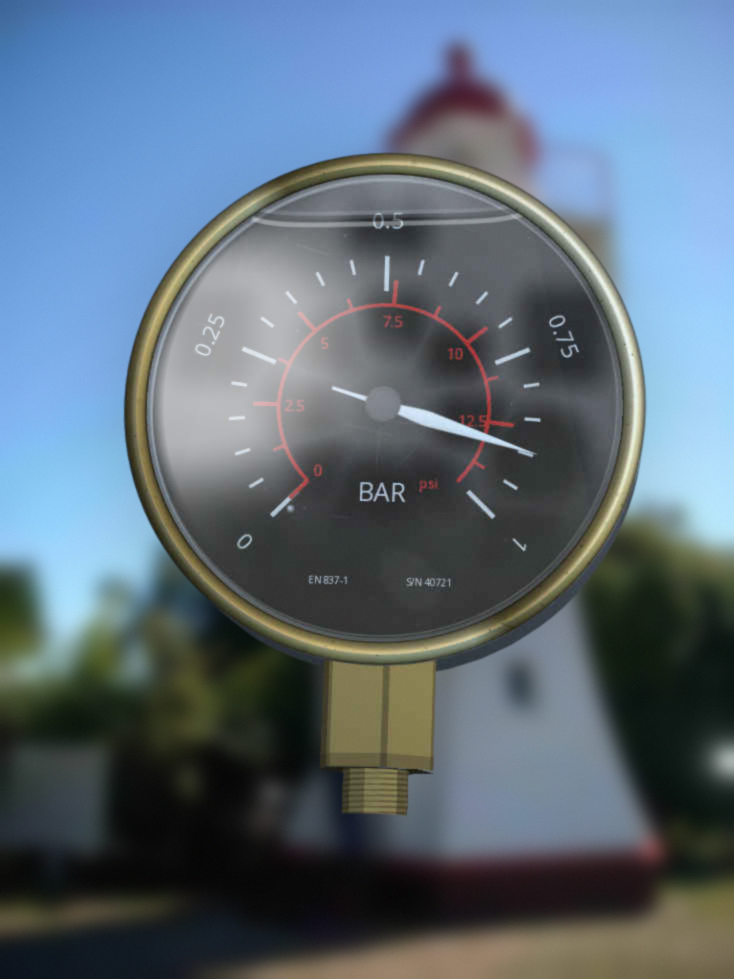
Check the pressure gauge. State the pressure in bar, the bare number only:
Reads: 0.9
